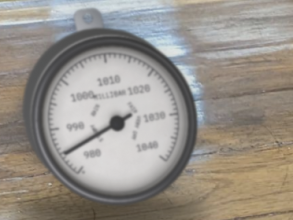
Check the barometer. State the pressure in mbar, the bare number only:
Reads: 985
